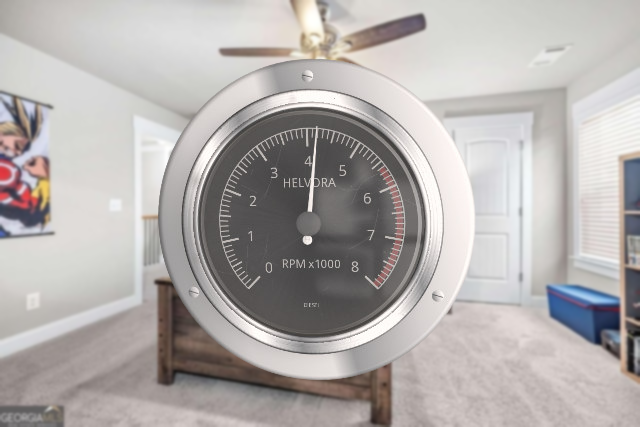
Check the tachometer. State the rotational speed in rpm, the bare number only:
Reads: 4200
